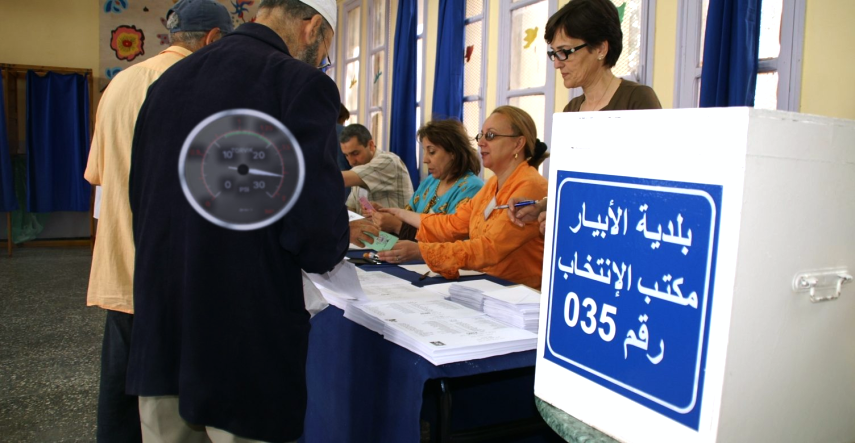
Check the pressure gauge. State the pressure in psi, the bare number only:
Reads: 26
